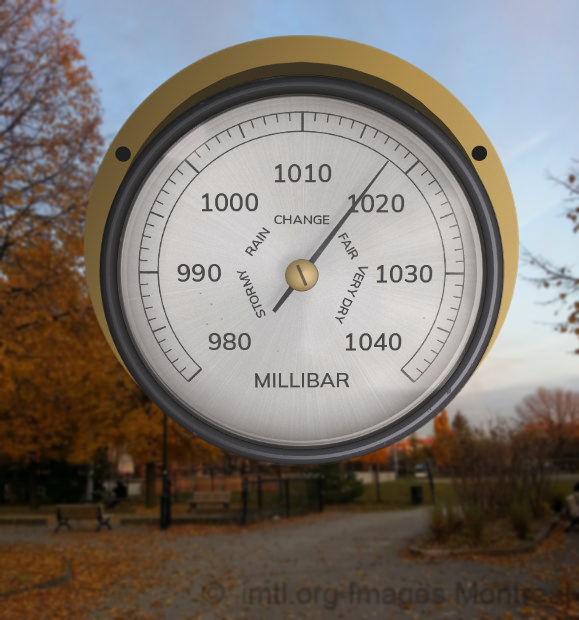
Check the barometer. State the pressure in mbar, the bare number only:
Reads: 1018
